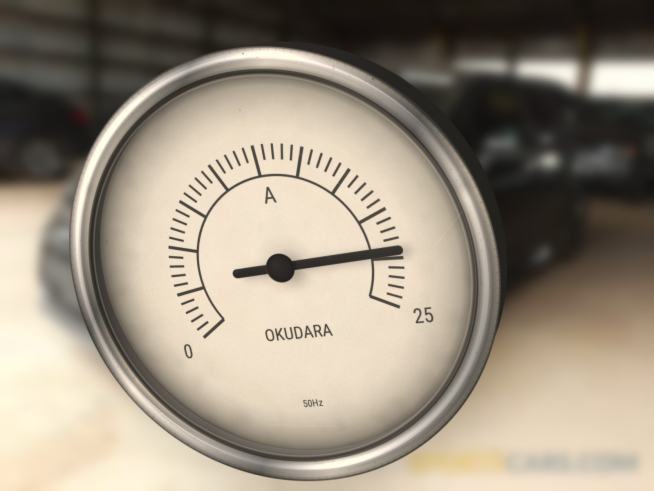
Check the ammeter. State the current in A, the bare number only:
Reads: 22
